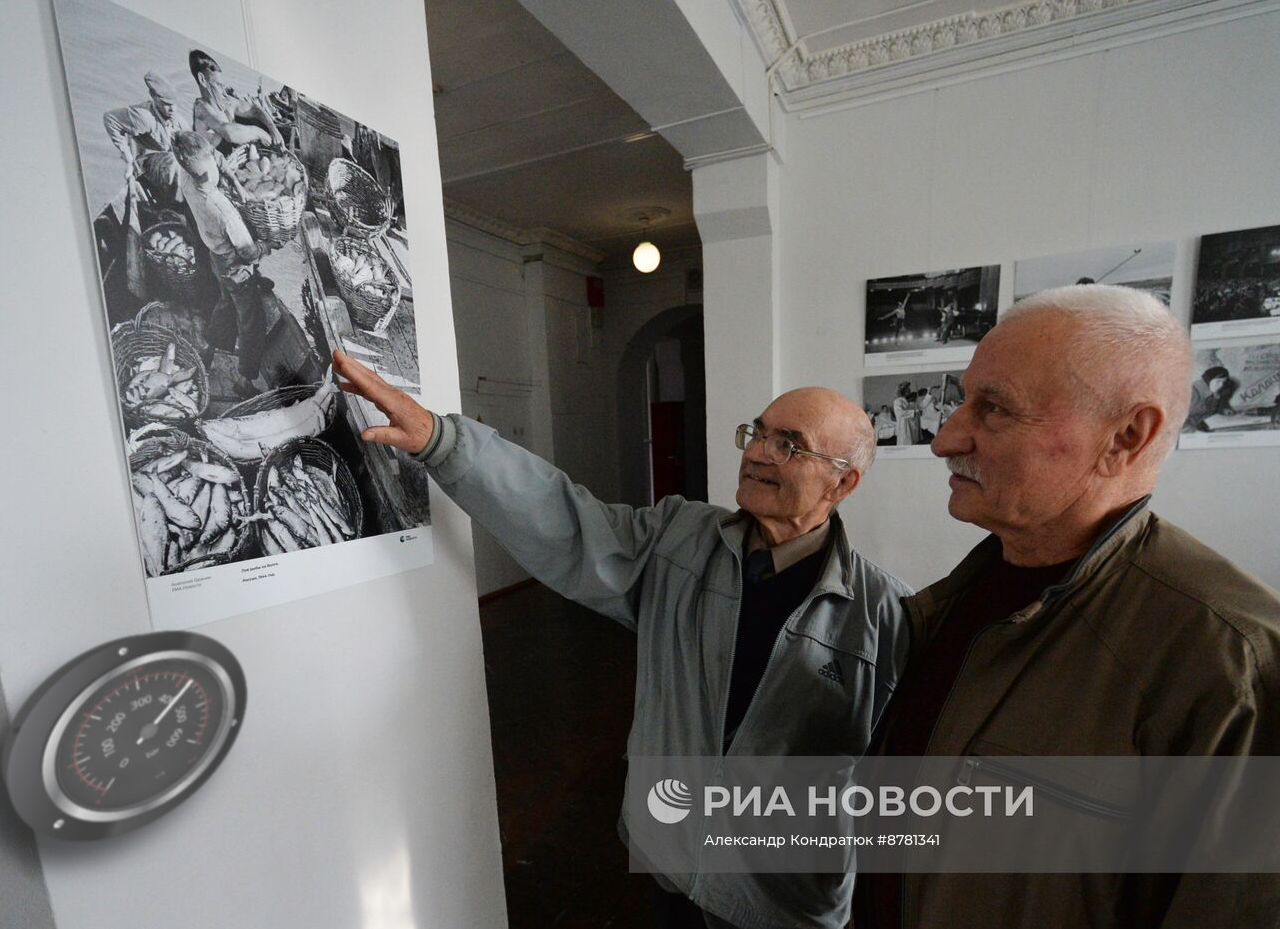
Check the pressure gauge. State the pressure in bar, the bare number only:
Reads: 420
